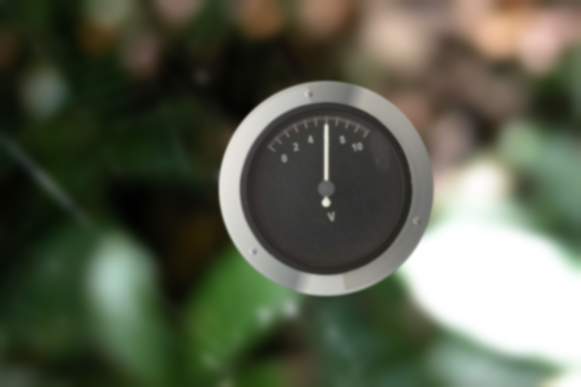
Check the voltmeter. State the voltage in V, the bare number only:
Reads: 6
